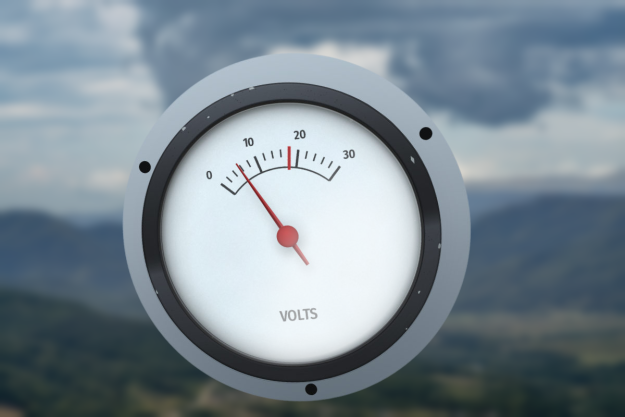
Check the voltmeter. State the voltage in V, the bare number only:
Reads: 6
